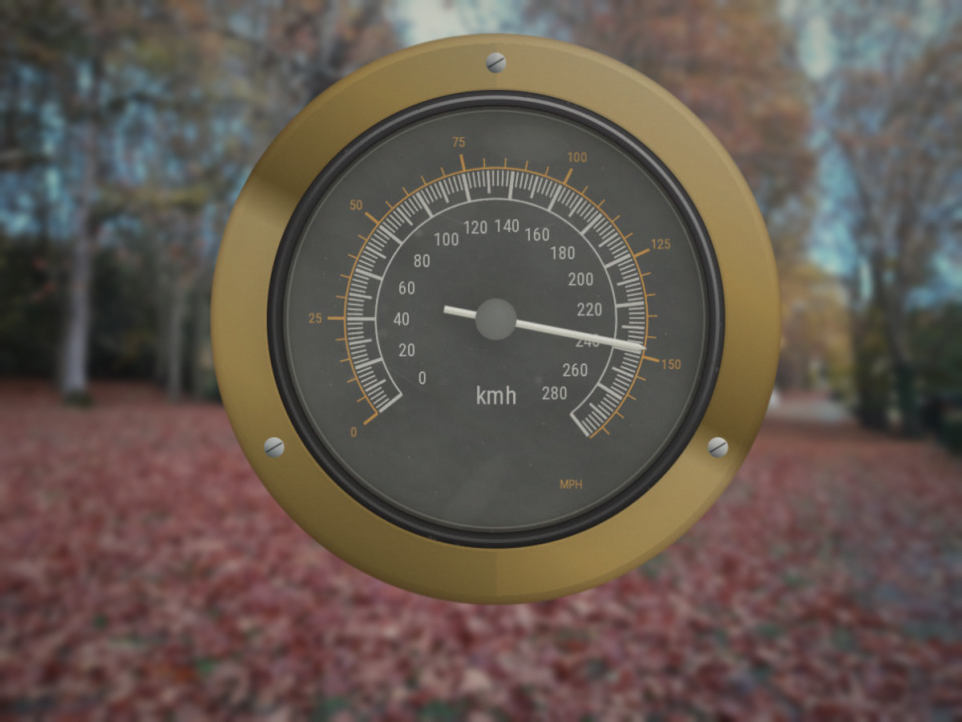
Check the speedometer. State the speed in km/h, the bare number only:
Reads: 238
